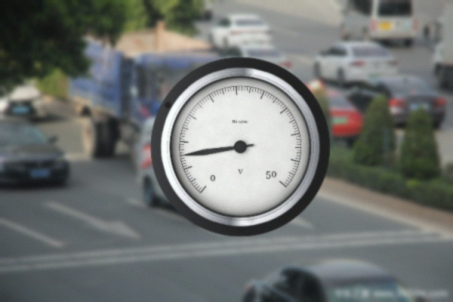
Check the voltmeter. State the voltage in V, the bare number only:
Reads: 7.5
